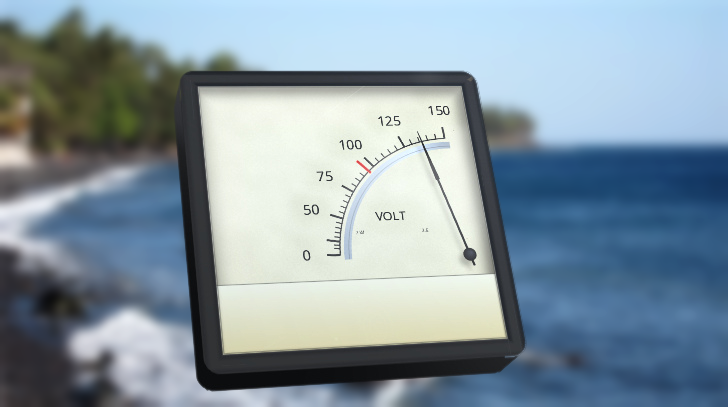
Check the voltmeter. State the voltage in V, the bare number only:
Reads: 135
